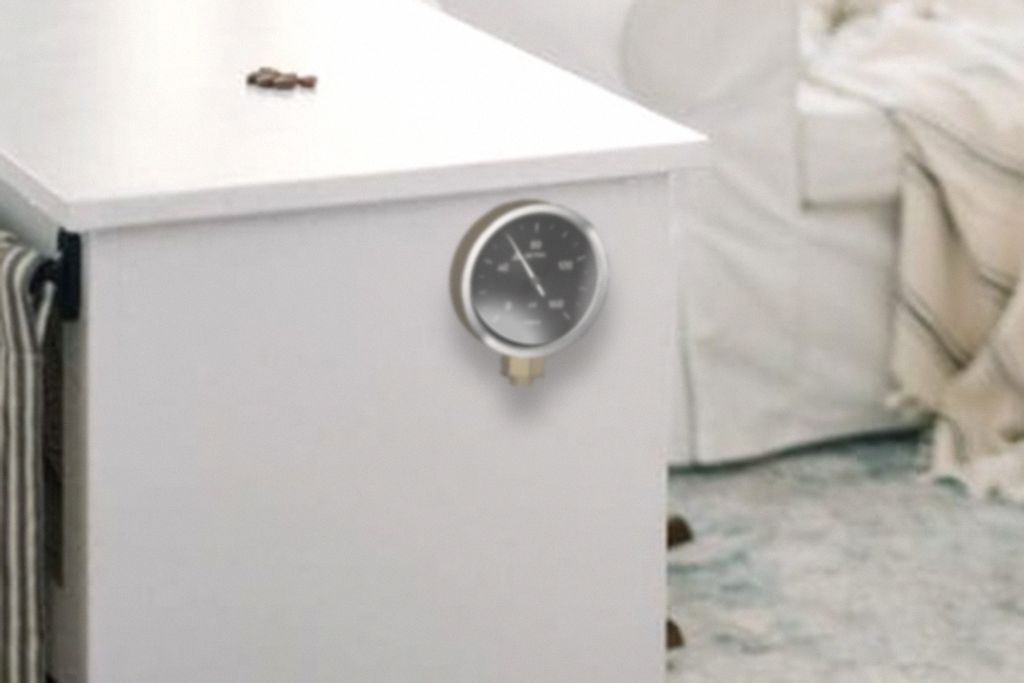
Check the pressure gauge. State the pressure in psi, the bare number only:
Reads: 60
